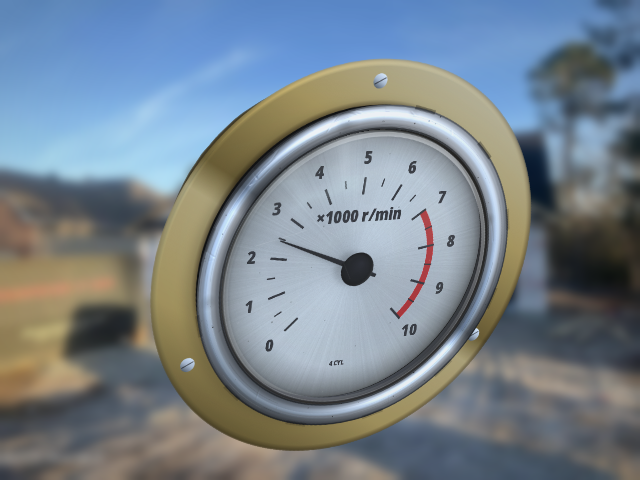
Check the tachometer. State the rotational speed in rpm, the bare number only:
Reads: 2500
